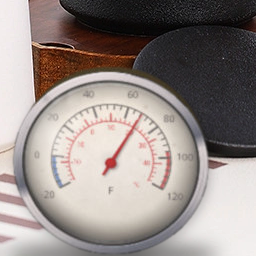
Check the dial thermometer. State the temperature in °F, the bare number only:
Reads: 68
